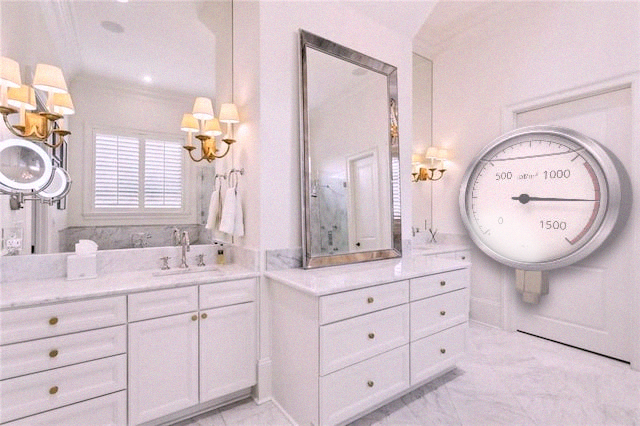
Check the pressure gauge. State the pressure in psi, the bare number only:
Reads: 1250
